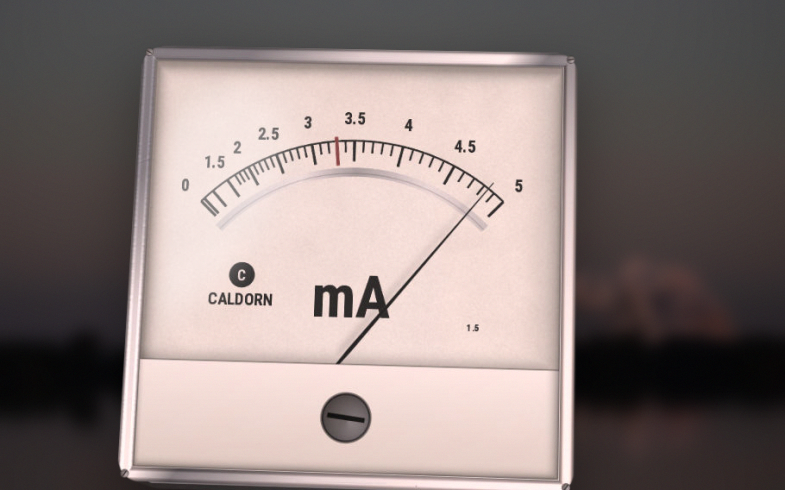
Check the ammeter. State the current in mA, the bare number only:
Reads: 4.85
